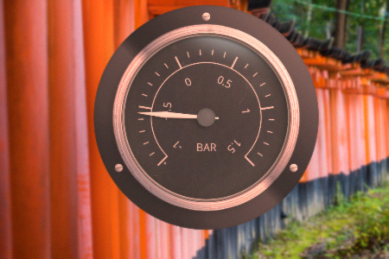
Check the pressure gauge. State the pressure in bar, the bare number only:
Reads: -0.55
